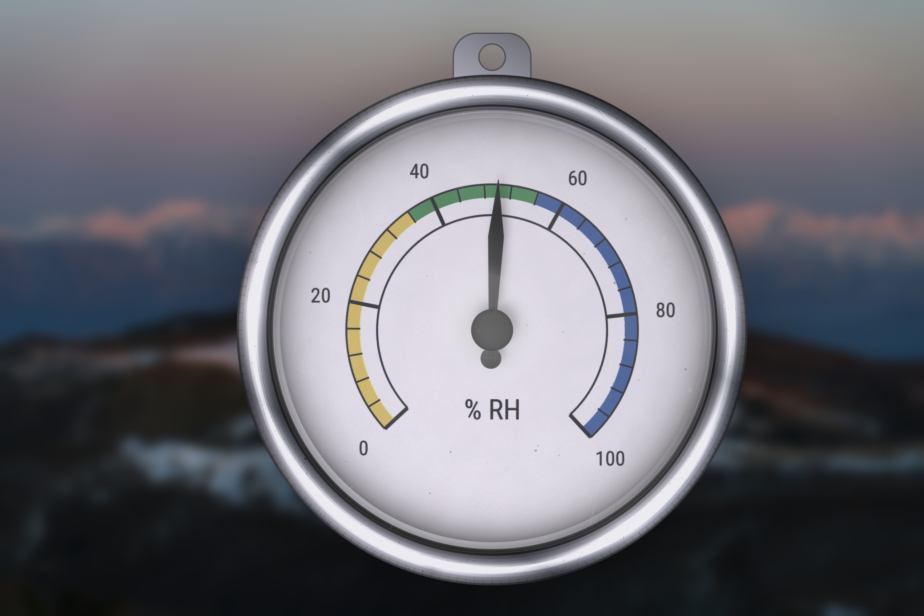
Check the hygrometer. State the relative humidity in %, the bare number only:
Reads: 50
